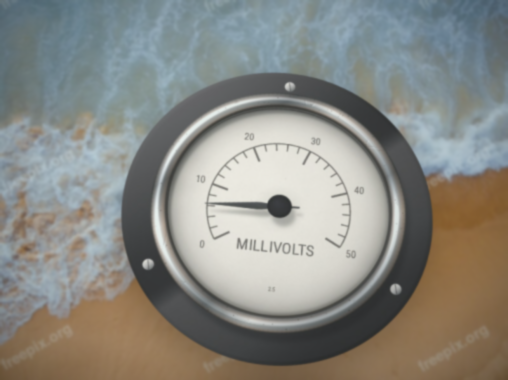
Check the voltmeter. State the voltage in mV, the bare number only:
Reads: 6
